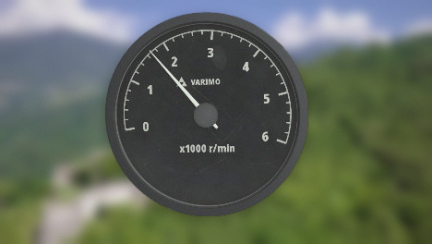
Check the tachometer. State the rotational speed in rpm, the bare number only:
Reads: 1700
